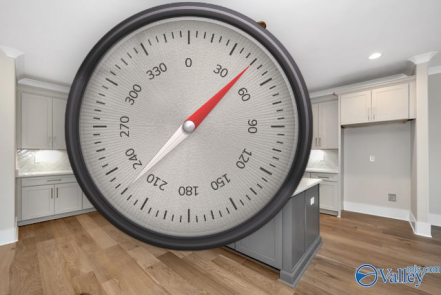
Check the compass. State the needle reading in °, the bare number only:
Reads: 45
